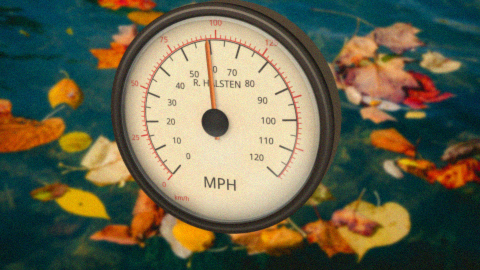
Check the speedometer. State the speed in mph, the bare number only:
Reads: 60
